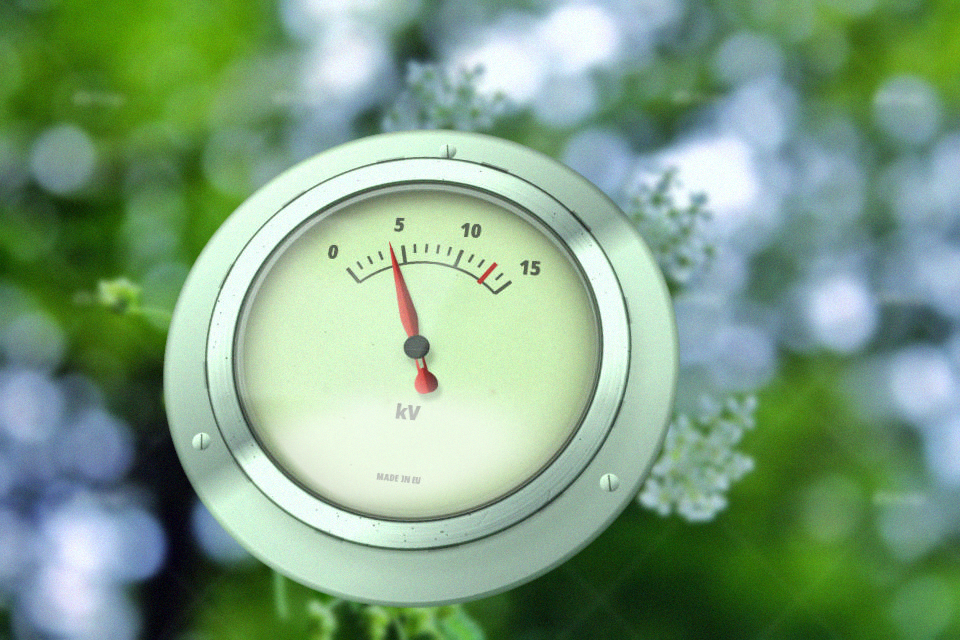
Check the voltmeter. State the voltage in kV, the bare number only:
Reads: 4
